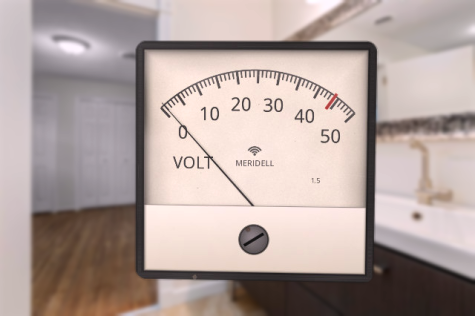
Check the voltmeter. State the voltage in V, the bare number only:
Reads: 1
